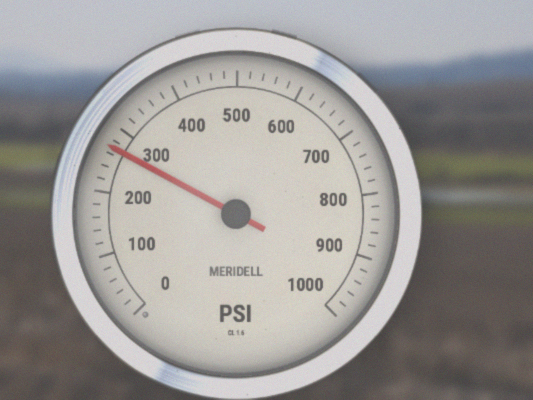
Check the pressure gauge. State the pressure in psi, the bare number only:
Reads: 270
